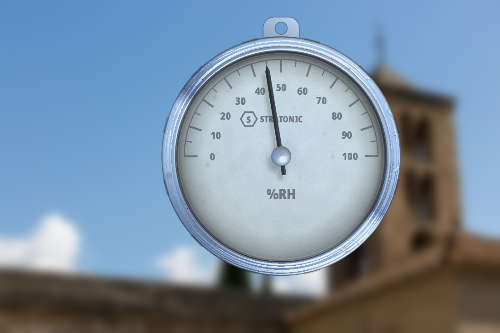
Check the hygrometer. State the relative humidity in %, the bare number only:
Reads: 45
